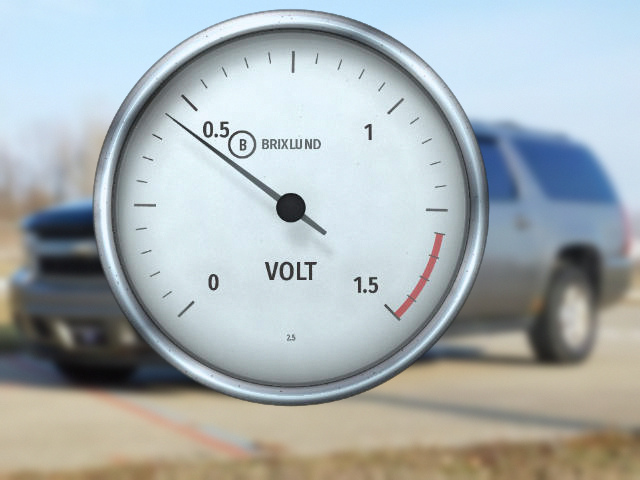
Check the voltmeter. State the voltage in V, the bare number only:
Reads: 0.45
